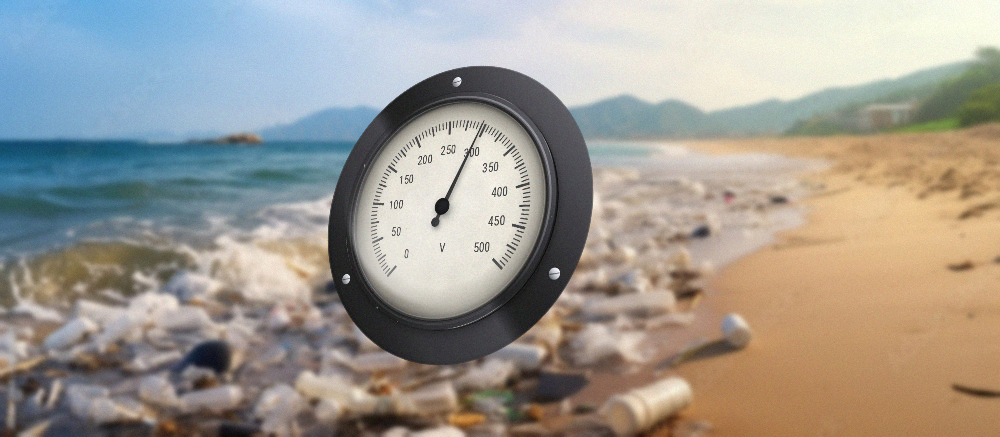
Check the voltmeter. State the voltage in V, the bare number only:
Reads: 300
